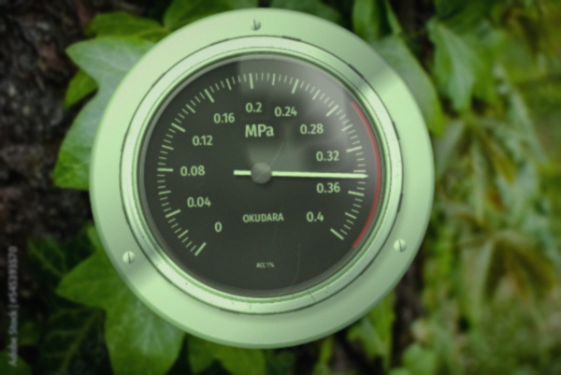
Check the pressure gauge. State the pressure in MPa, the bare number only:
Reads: 0.345
